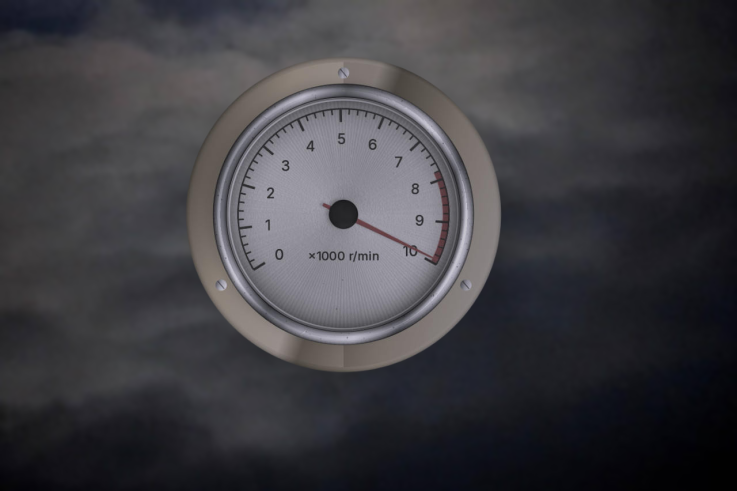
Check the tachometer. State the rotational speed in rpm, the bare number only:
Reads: 9900
